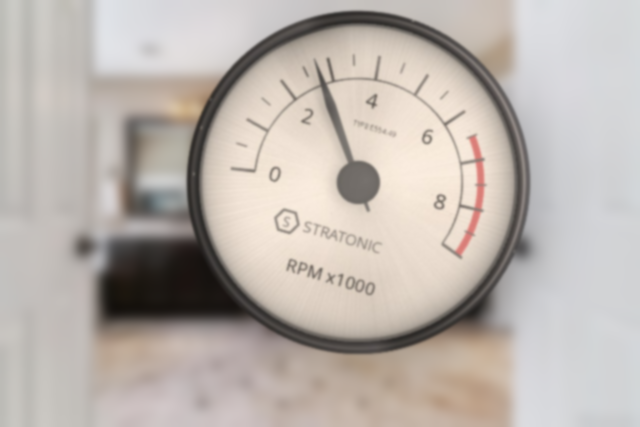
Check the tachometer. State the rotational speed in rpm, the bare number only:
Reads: 2750
